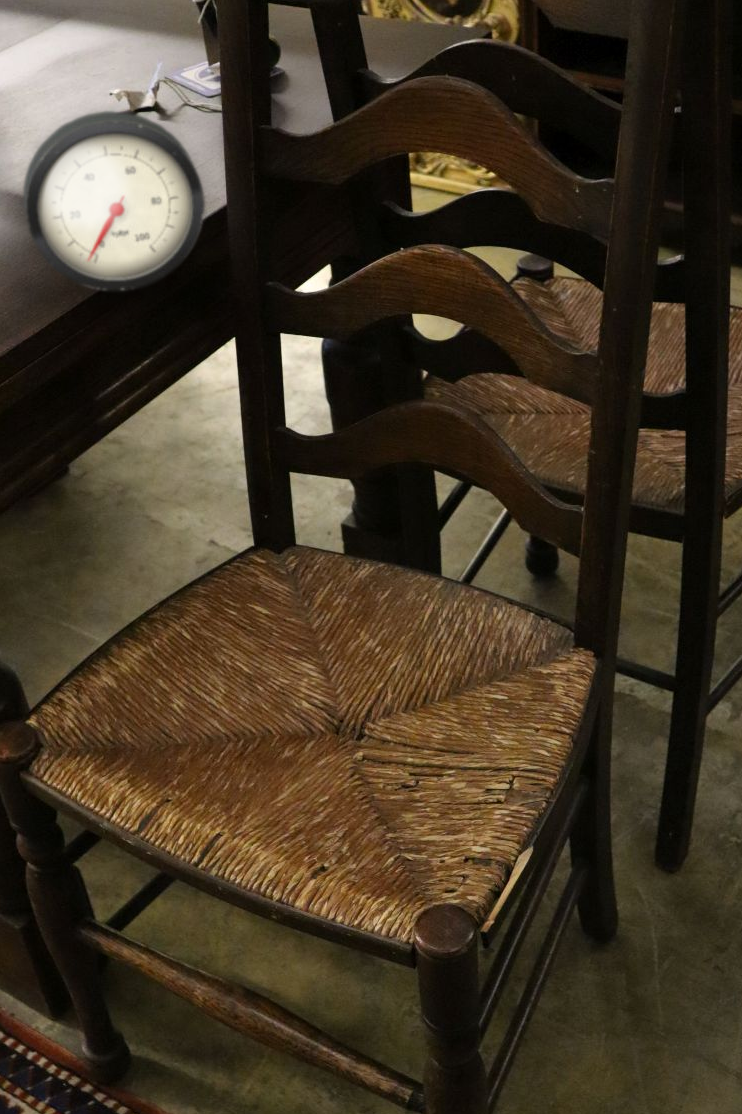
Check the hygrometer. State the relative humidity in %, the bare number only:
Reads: 2.5
